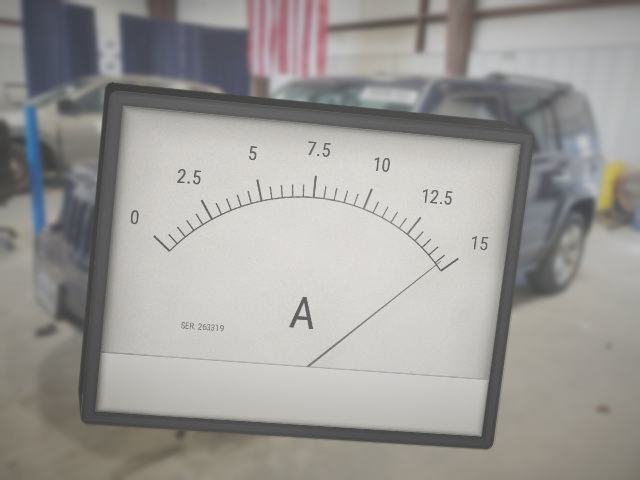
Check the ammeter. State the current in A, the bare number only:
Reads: 14.5
